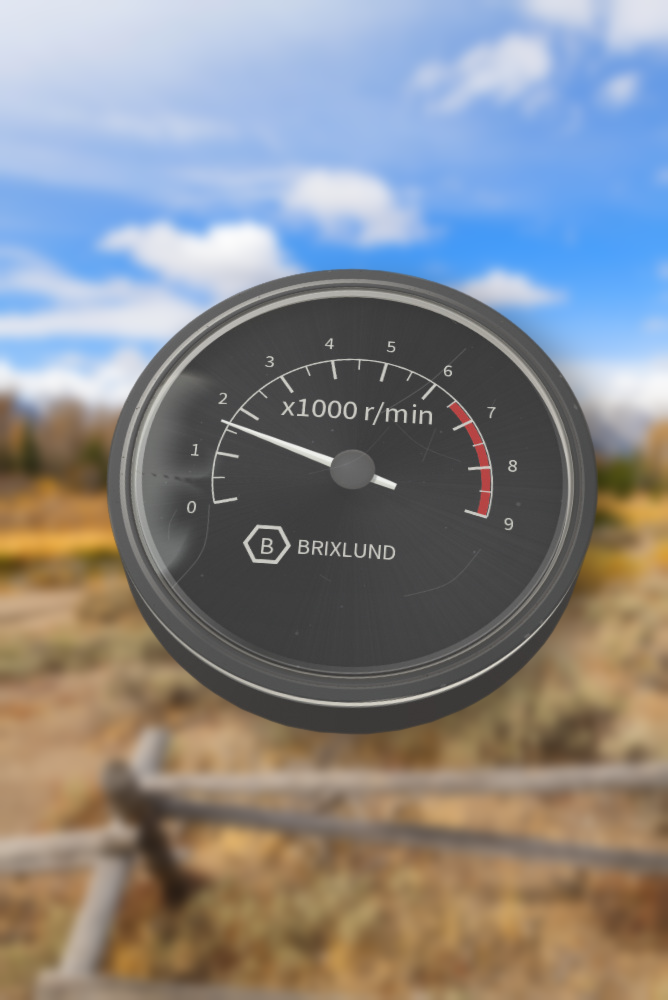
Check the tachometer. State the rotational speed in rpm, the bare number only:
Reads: 1500
